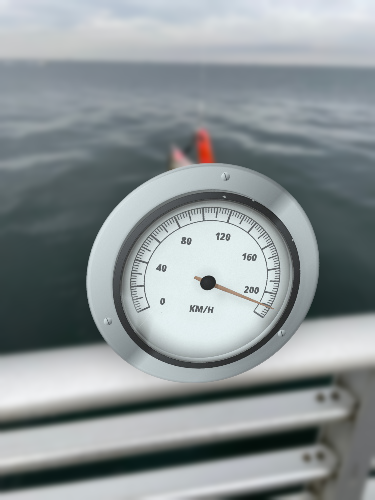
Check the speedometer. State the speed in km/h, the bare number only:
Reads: 210
